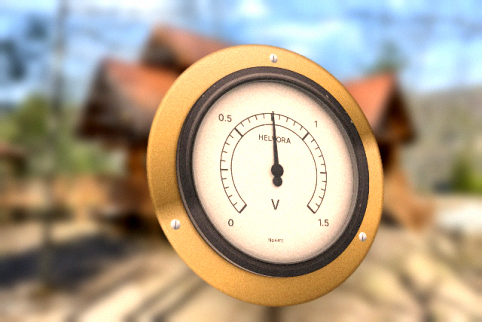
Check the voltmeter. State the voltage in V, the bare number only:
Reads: 0.75
